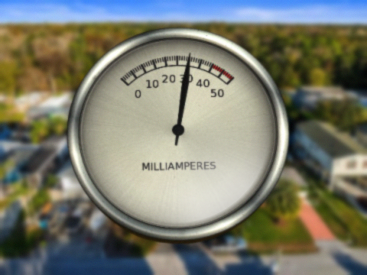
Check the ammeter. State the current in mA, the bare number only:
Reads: 30
